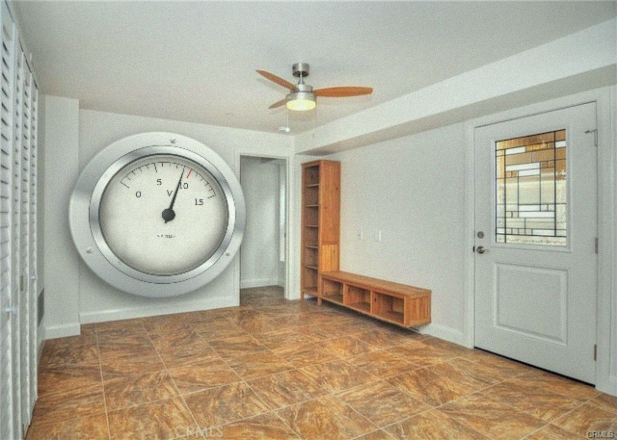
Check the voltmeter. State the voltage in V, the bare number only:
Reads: 9
